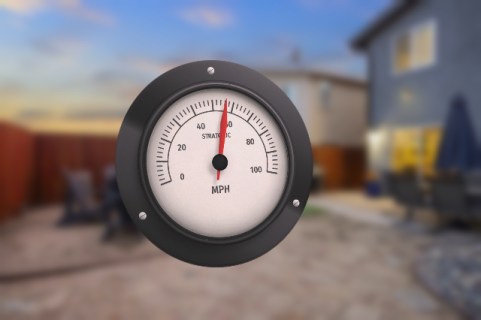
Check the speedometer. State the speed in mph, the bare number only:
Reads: 56
